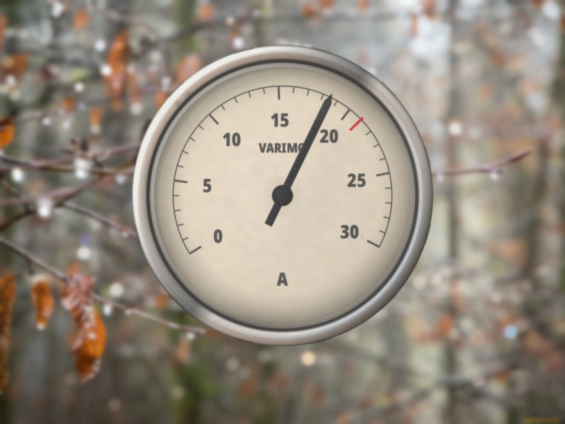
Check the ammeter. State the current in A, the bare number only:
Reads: 18.5
